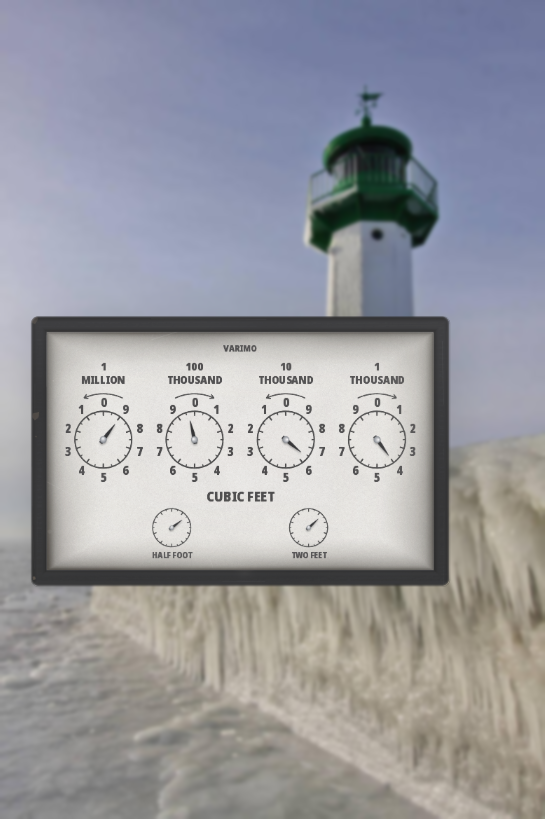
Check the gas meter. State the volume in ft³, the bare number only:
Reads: 896400
